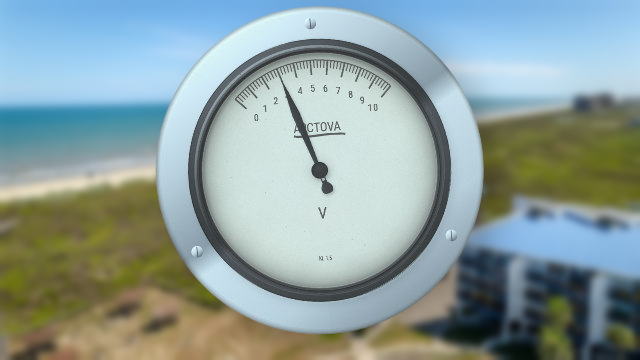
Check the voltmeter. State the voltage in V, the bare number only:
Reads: 3
